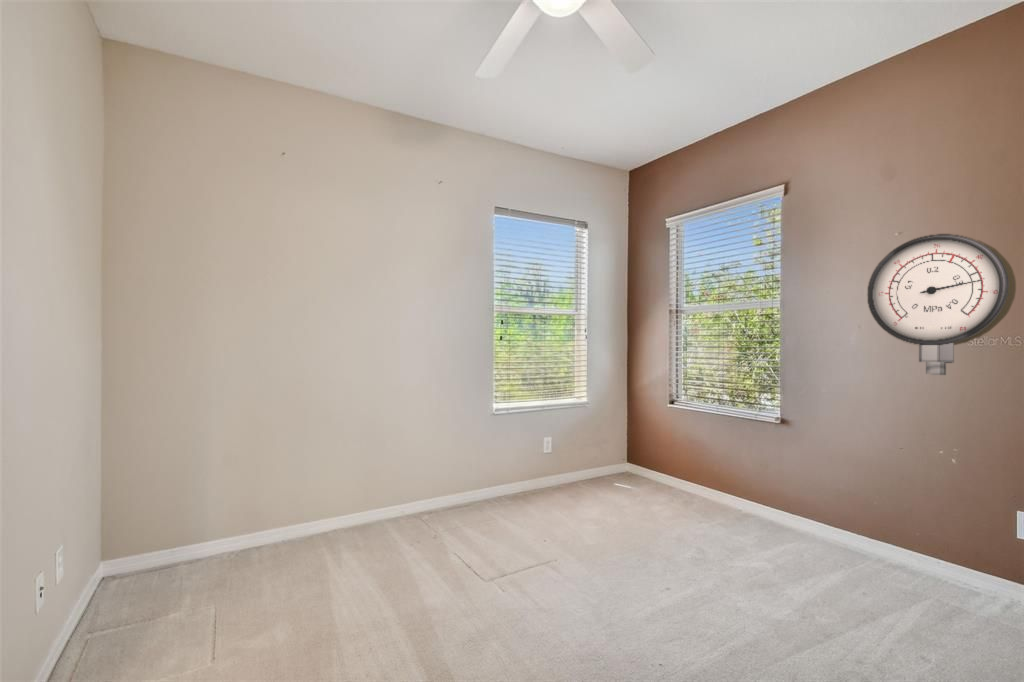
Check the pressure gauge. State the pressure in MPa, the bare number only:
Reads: 0.32
